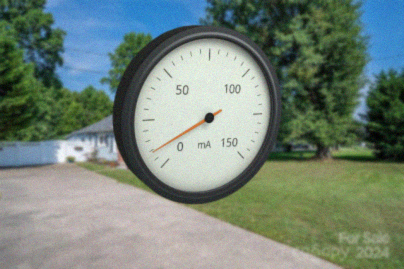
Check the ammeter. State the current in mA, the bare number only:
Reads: 10
